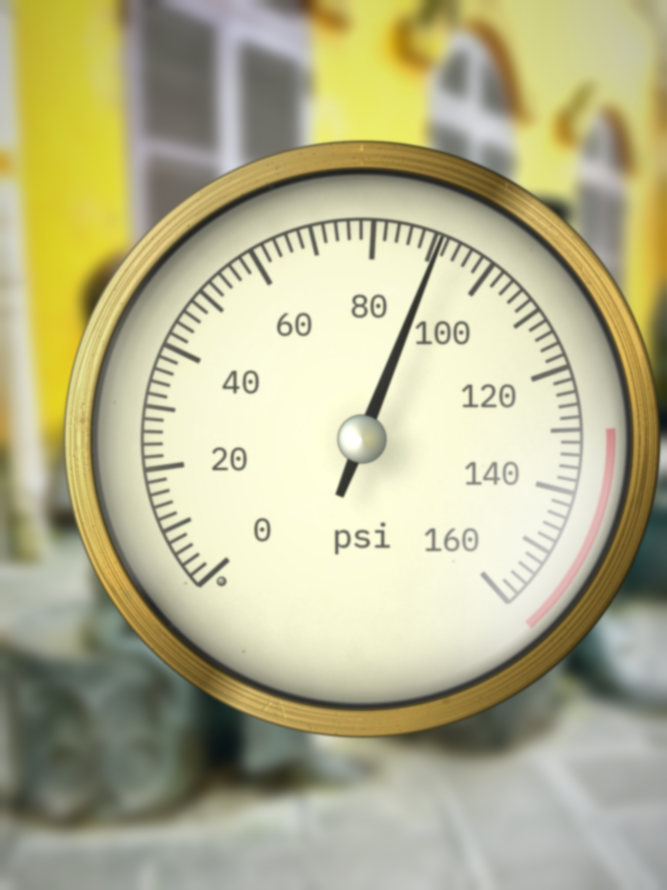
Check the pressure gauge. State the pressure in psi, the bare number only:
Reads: 91
